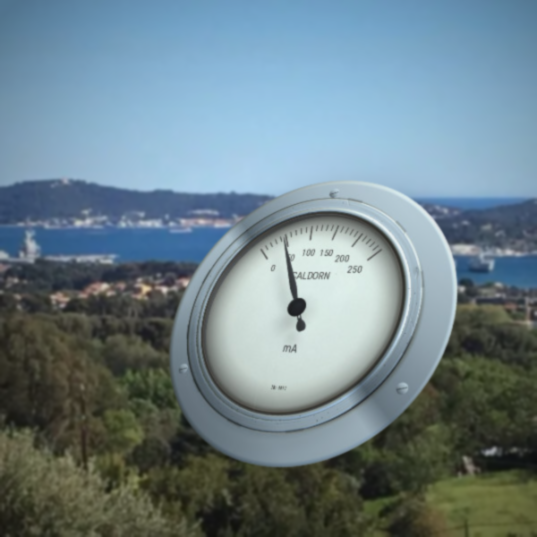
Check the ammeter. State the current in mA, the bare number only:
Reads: 50
